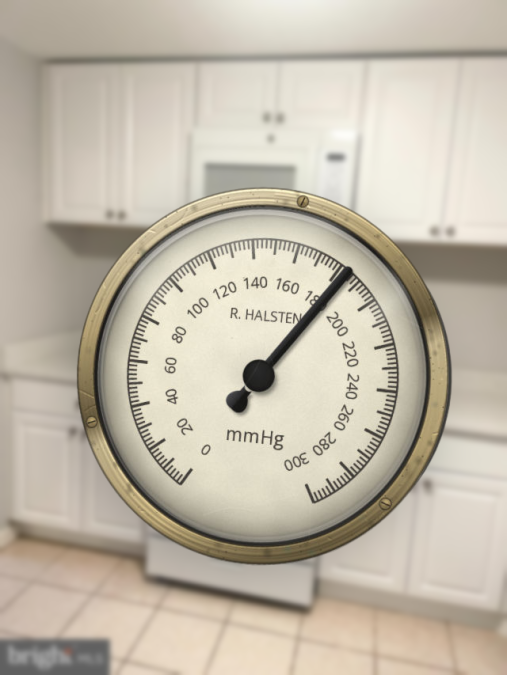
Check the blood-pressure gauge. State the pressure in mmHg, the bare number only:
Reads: 184
